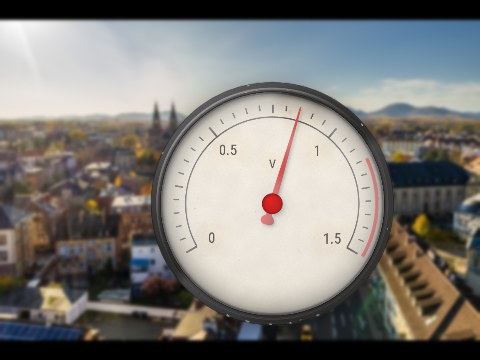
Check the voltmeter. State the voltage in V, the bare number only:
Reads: 0.85
